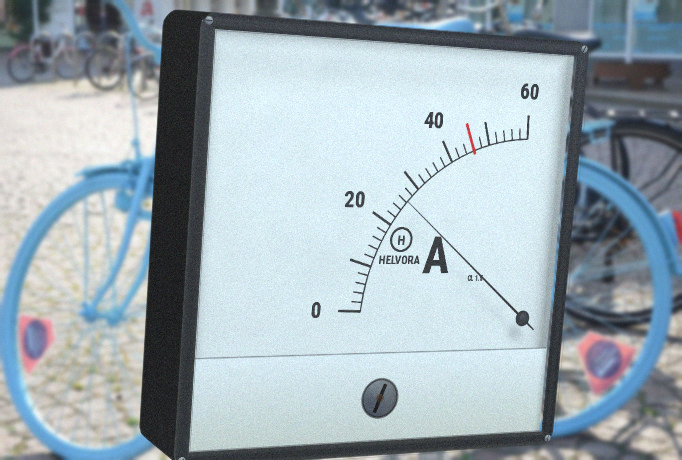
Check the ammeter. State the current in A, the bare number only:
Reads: 26
